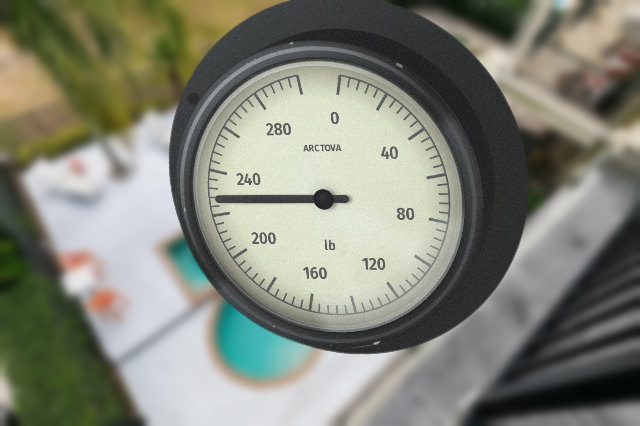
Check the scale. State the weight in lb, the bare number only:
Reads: 228
